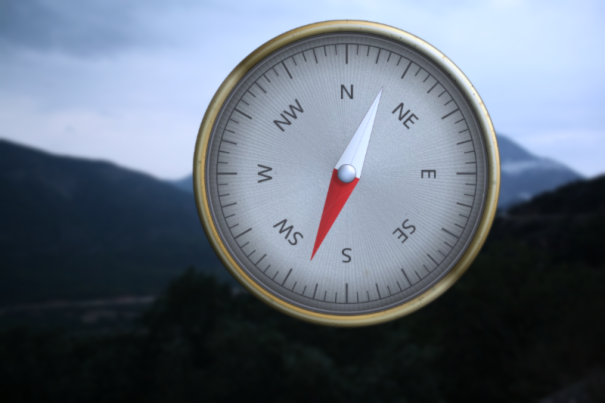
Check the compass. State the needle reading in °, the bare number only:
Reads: 202.5
